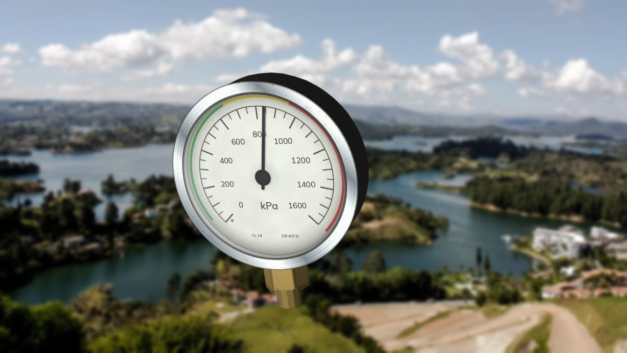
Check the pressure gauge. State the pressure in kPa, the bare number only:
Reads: 850
